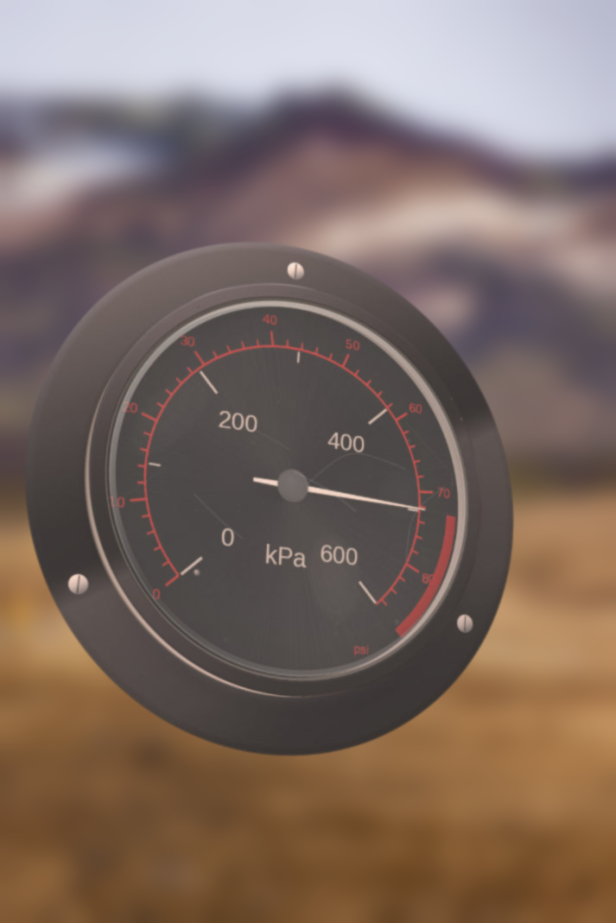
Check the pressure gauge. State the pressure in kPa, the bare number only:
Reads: 500
